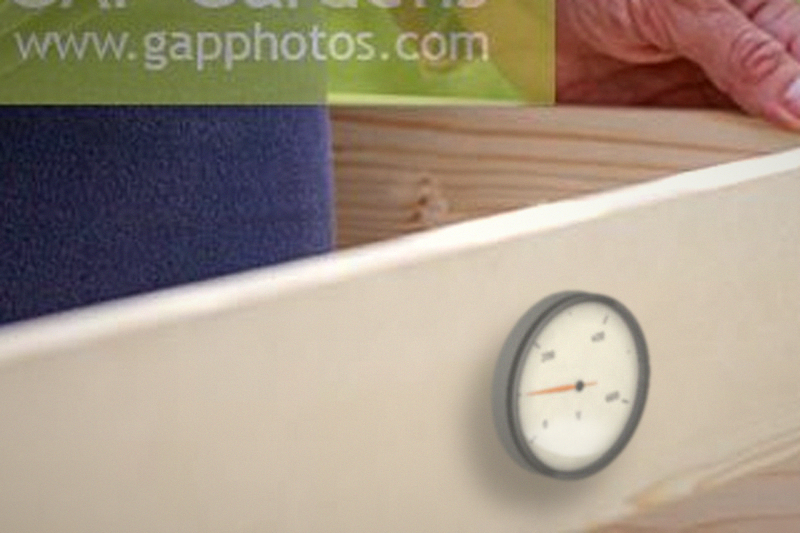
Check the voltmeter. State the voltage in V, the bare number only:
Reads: 100
